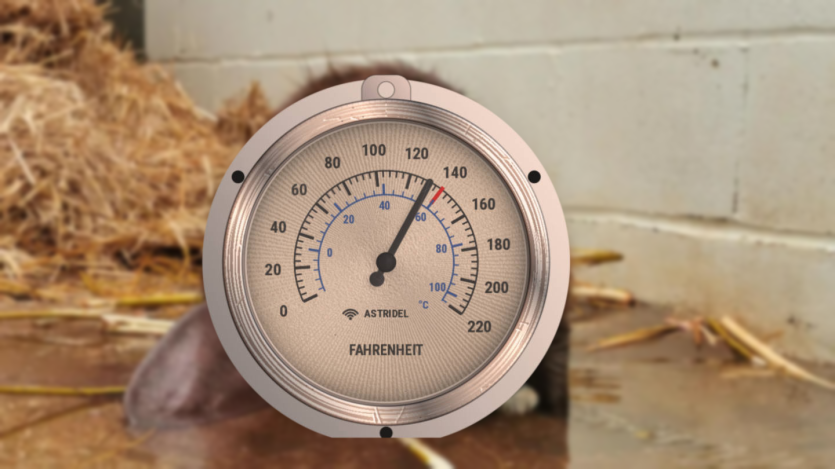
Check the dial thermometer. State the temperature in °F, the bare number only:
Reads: 132
